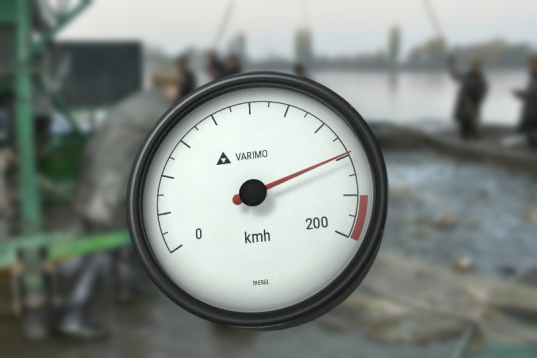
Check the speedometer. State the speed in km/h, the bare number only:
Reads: 160
